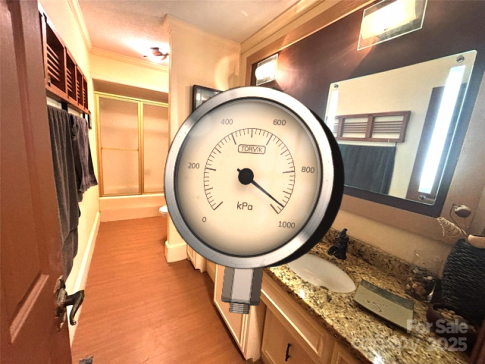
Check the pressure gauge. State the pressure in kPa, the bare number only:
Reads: 960
